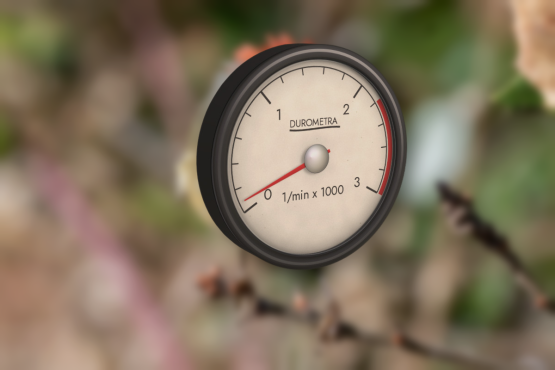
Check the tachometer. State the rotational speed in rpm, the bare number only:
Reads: 100
